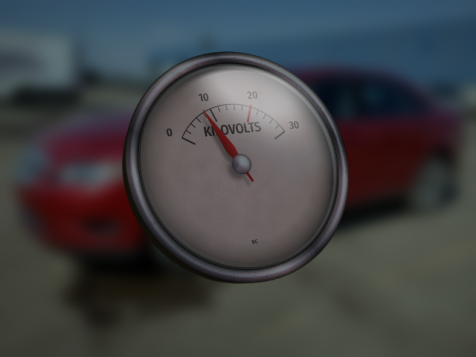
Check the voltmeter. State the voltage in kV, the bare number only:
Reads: 8
